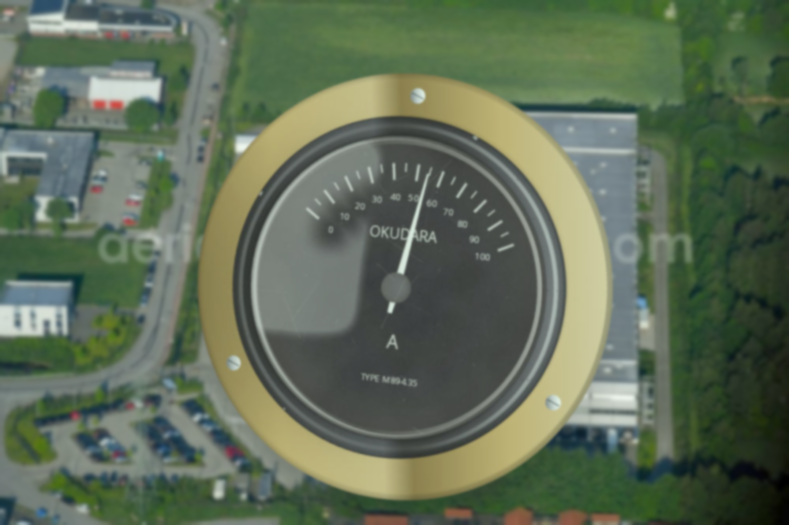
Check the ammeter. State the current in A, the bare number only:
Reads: 55
